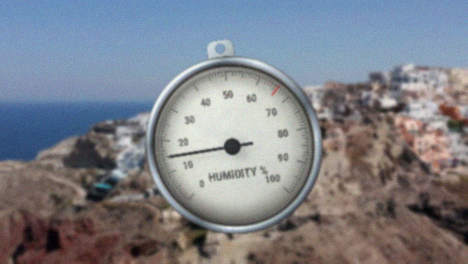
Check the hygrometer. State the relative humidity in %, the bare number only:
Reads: 15
